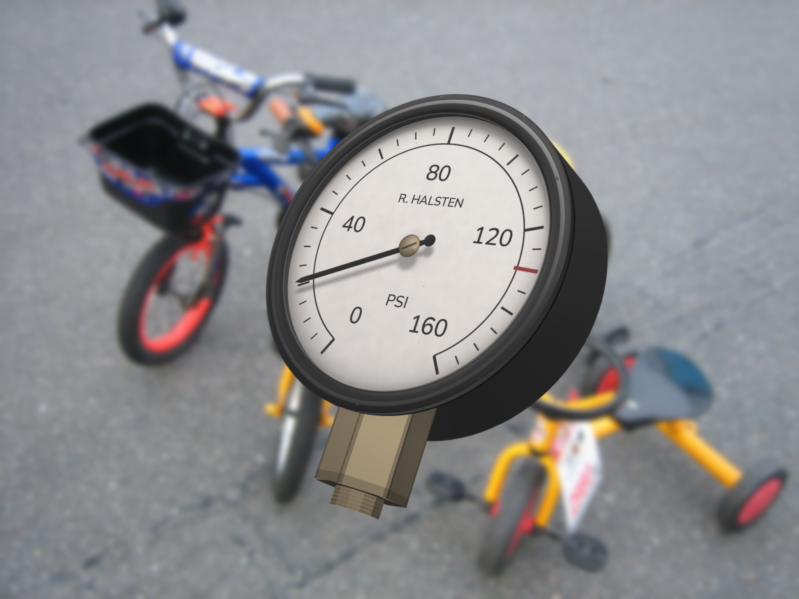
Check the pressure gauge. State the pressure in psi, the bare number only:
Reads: 20
